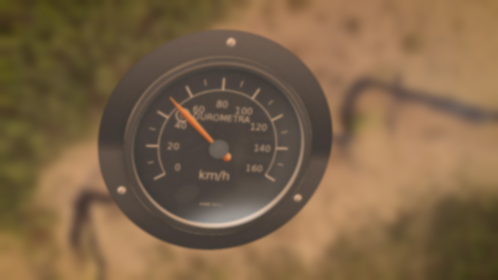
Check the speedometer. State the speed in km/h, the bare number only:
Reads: 50
